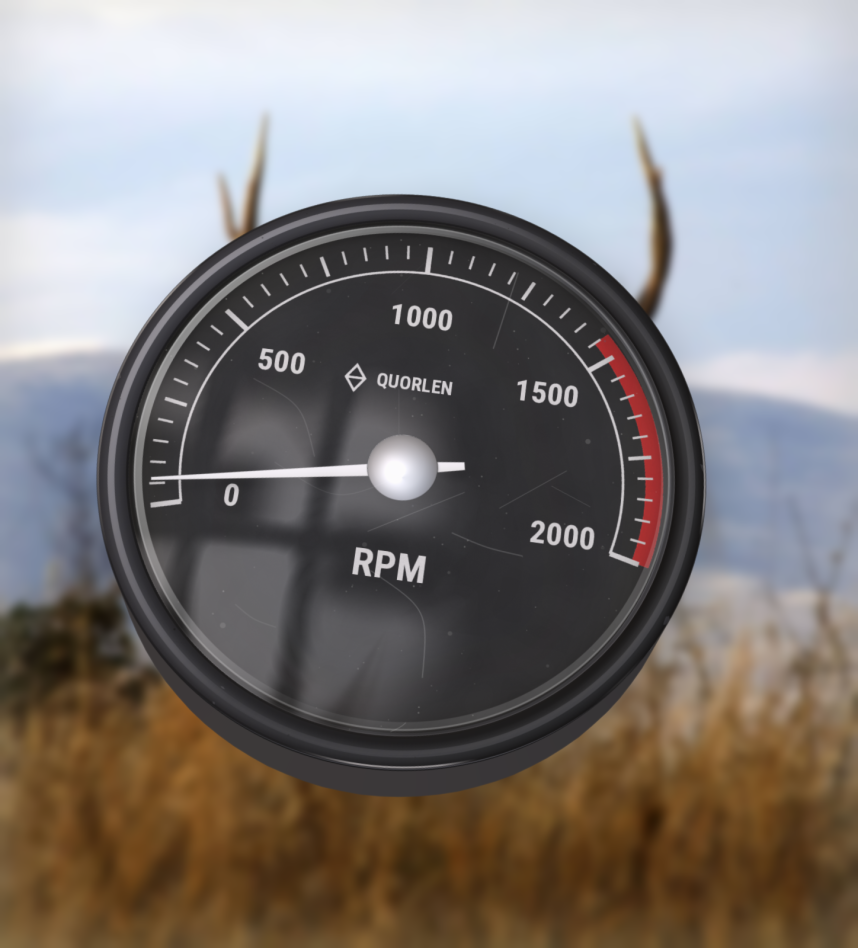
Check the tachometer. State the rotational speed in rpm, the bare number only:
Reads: 50
